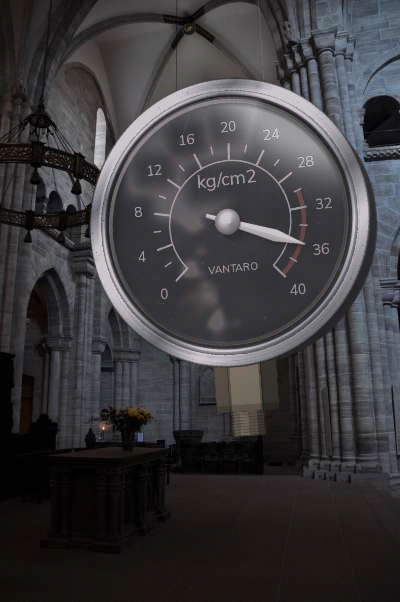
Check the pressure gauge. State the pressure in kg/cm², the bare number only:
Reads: 36
